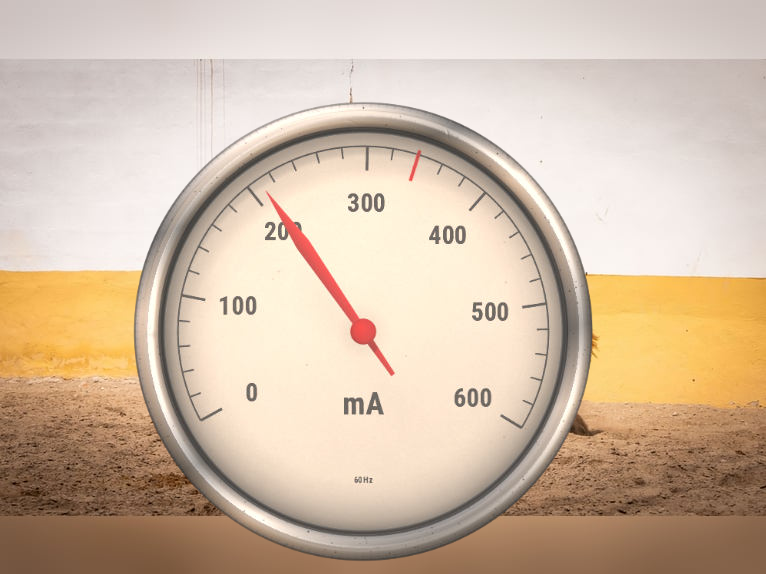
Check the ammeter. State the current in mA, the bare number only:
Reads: 210
